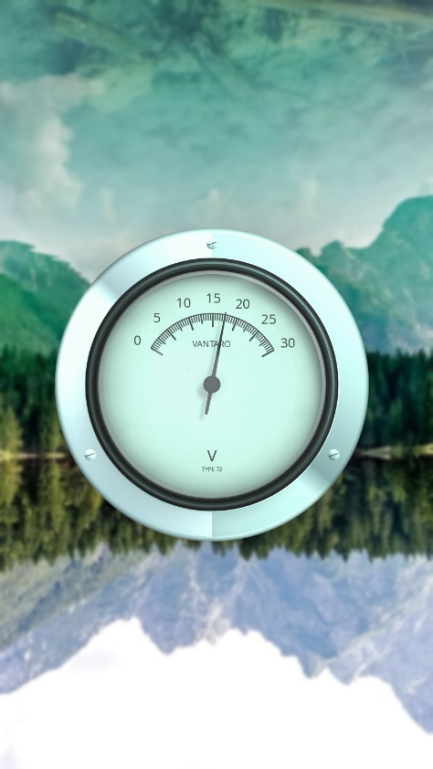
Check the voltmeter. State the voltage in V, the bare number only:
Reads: 17.5
